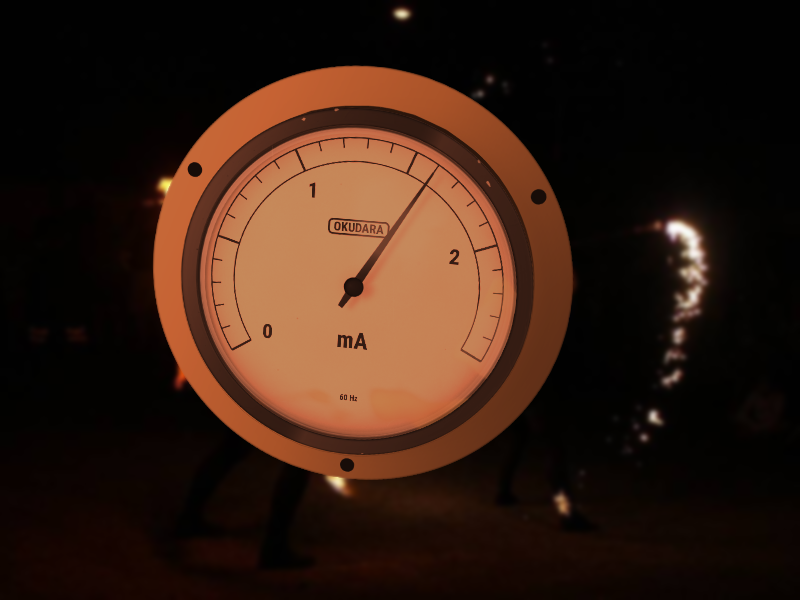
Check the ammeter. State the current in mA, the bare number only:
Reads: 1.6
